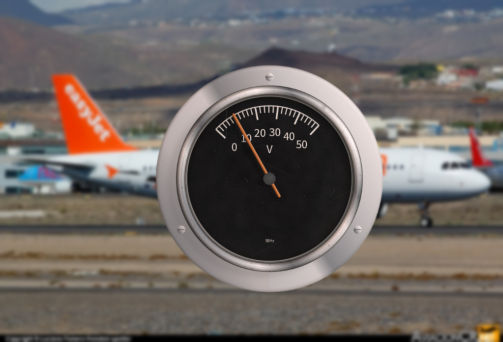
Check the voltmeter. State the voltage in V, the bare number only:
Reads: 10
